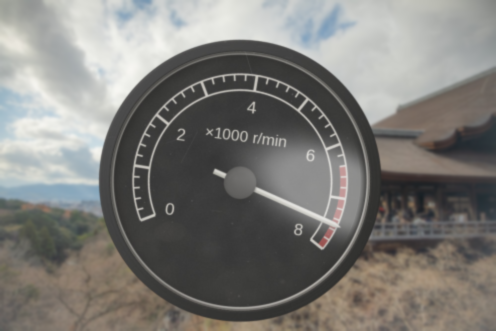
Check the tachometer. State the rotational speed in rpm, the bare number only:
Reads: 7500
